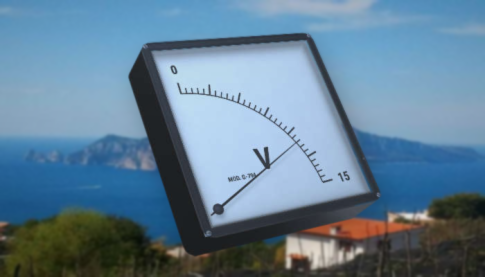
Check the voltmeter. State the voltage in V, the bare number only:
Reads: 11
